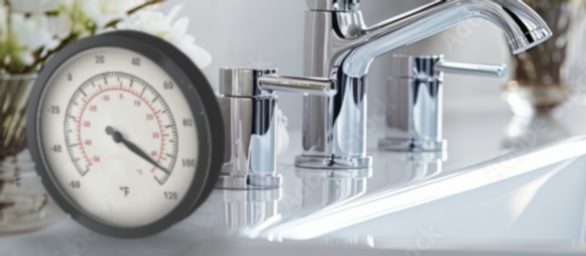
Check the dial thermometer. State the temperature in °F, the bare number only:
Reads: 110
